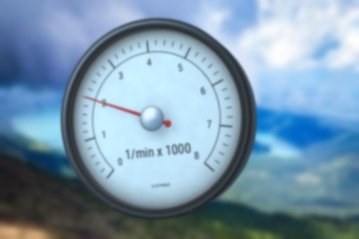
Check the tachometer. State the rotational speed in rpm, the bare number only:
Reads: 2000
